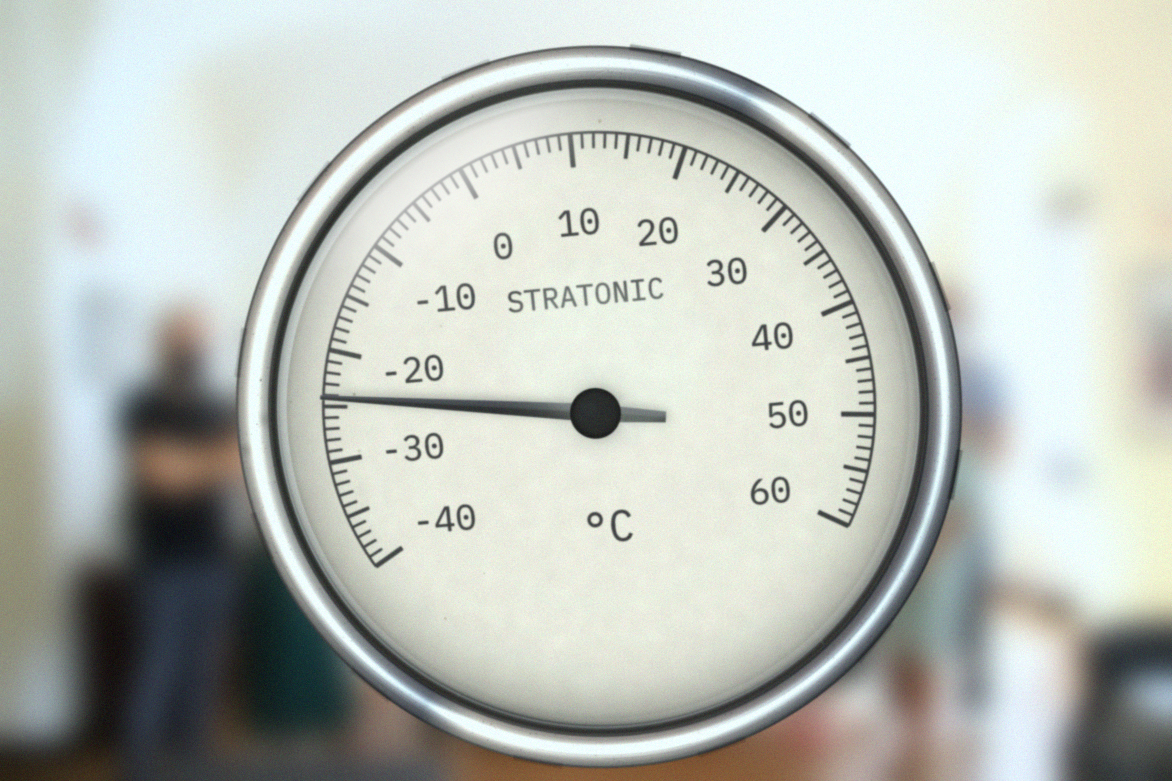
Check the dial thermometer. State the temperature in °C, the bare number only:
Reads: -24
